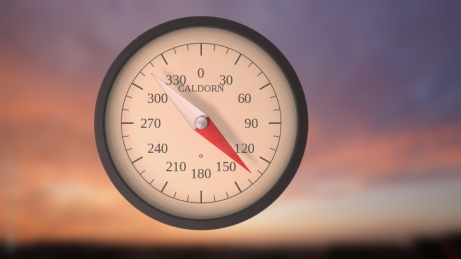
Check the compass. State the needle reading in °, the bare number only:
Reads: 135
